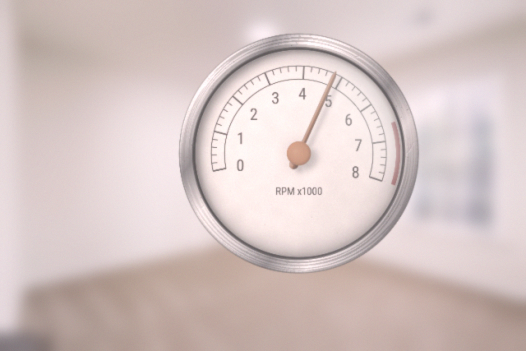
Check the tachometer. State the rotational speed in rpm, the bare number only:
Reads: 4800
